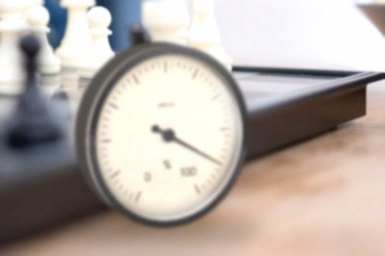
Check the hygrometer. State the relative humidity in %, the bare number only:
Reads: 90
